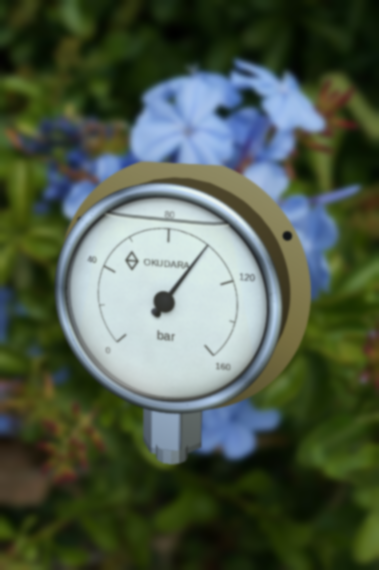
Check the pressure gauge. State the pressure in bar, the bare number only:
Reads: 100
